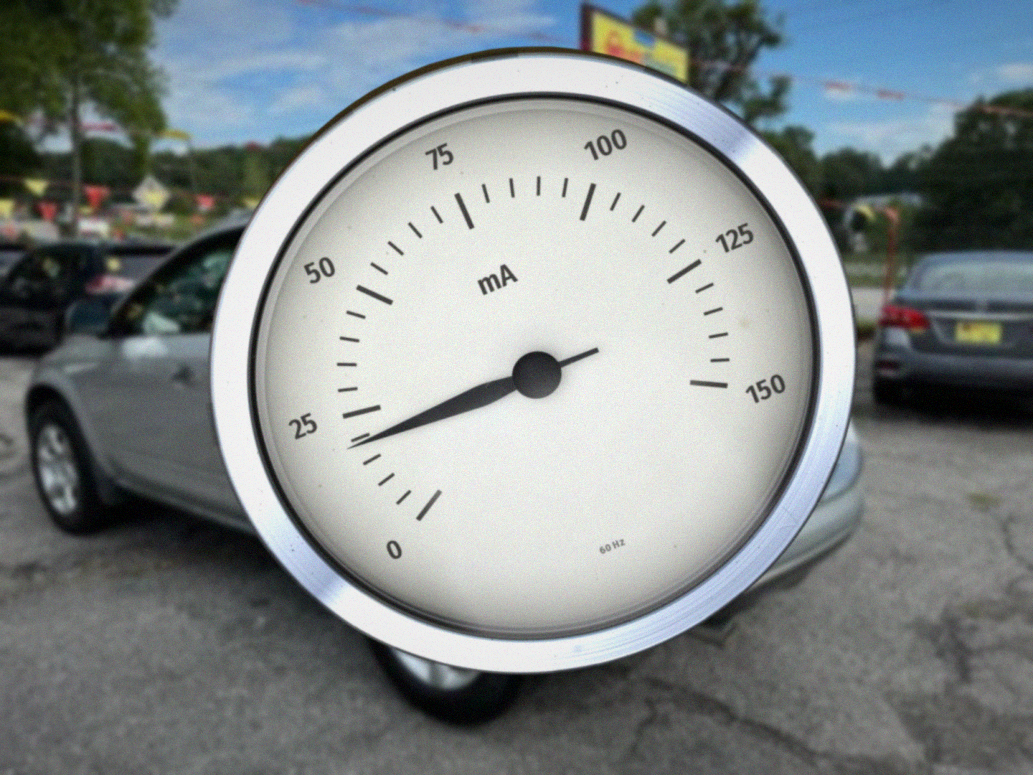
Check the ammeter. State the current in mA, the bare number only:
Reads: 20
